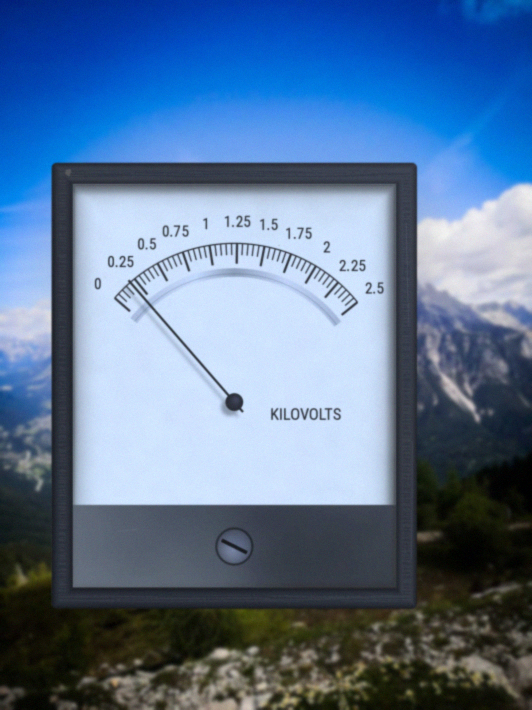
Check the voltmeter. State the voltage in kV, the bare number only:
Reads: 0.2
